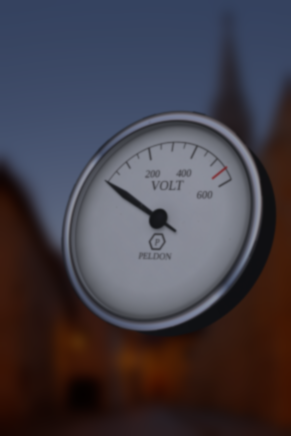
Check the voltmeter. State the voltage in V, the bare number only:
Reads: 0
